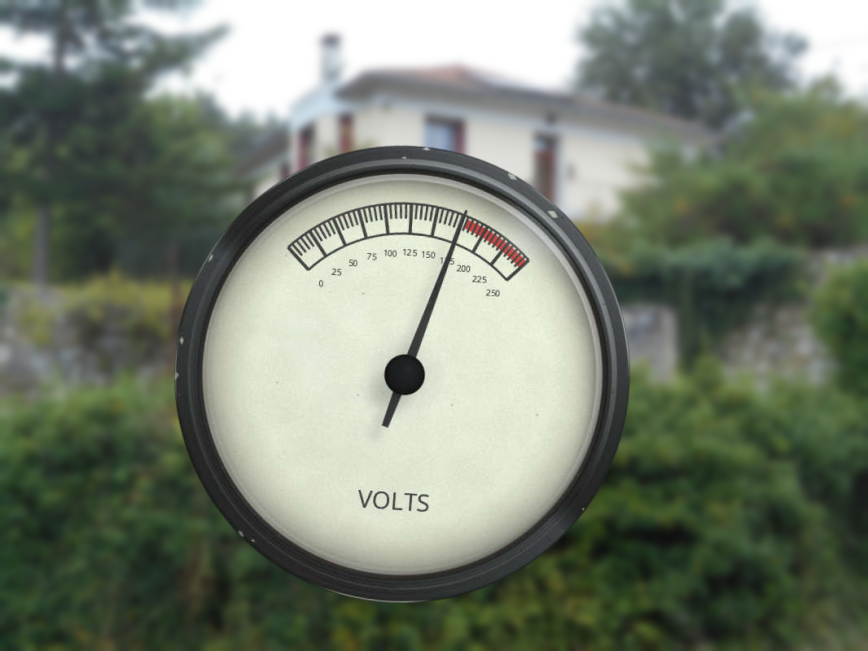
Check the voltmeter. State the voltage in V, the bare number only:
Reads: 175
